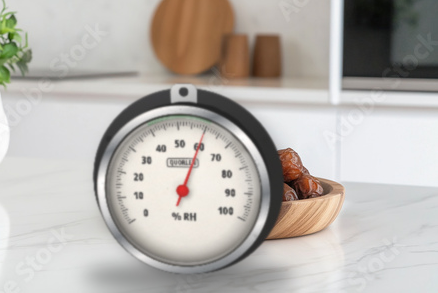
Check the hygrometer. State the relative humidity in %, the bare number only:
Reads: 60
